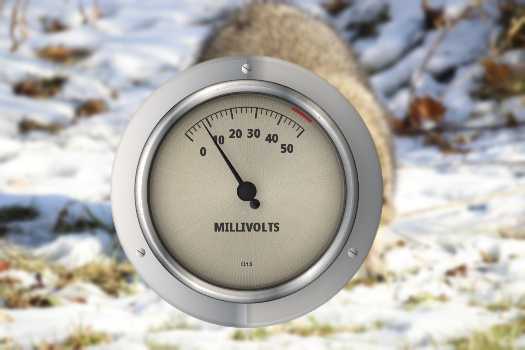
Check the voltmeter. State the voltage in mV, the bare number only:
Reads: 8
